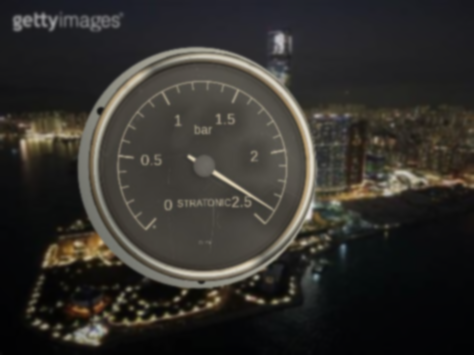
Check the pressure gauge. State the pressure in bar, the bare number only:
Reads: 2.4
